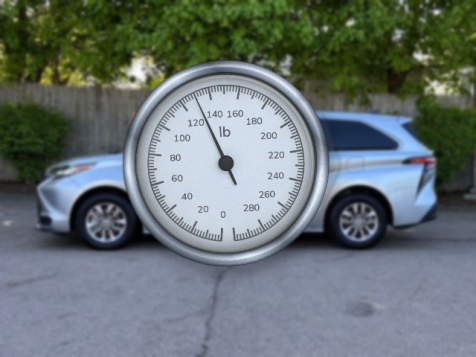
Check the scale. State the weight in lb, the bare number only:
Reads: 130
